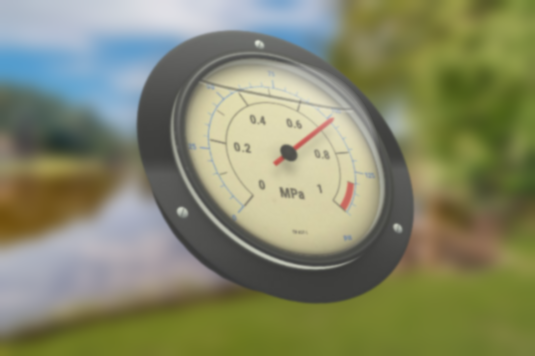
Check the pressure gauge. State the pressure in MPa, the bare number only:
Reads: 0.7
